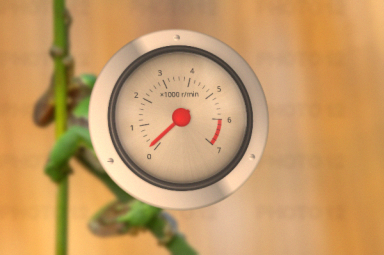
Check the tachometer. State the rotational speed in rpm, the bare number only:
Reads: 200
